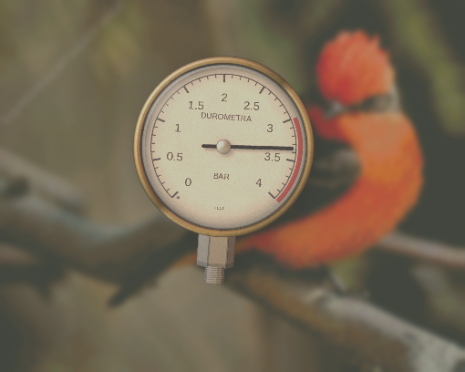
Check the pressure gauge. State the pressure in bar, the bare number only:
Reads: 3.35
